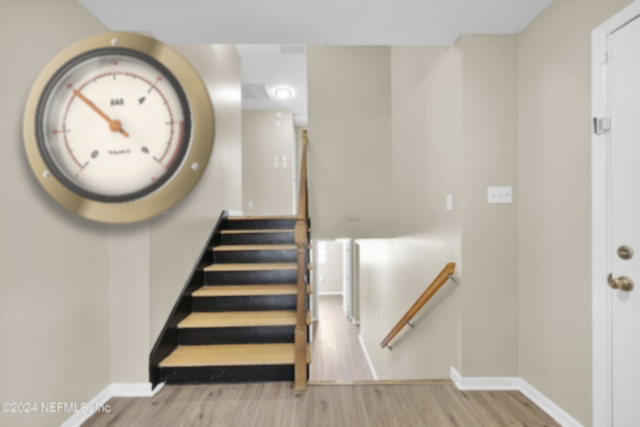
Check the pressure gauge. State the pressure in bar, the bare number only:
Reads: 2
